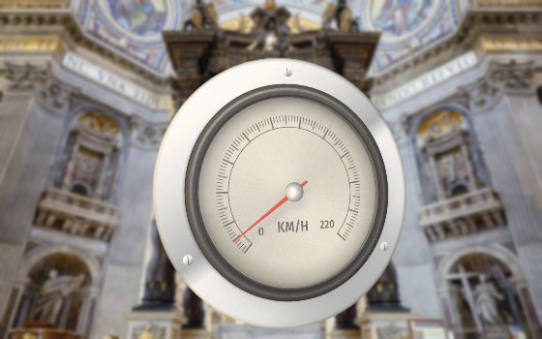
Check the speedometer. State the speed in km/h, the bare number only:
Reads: 10
